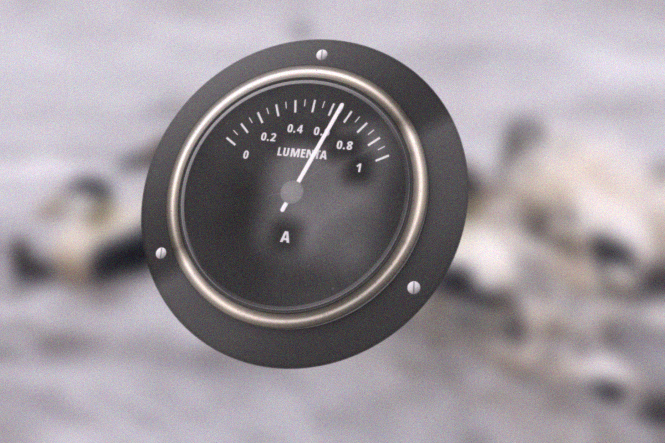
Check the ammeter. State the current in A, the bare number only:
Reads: 0.65
